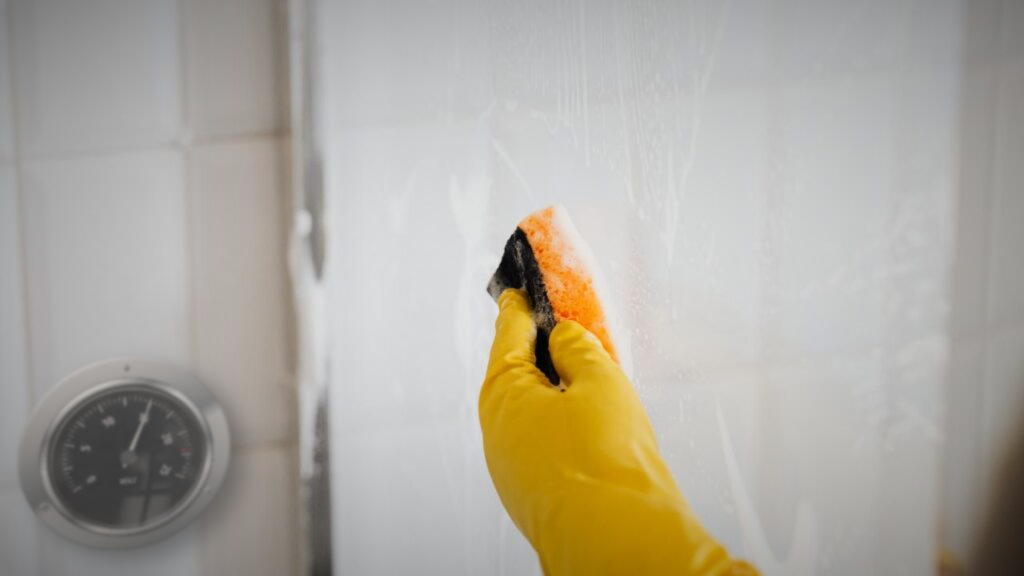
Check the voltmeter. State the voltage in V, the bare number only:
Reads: 15
